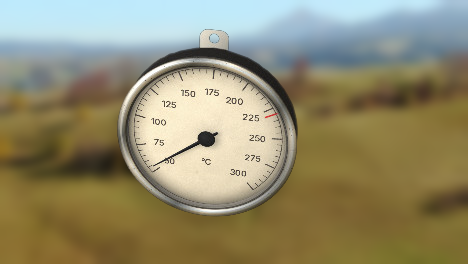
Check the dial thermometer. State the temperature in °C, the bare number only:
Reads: 55
